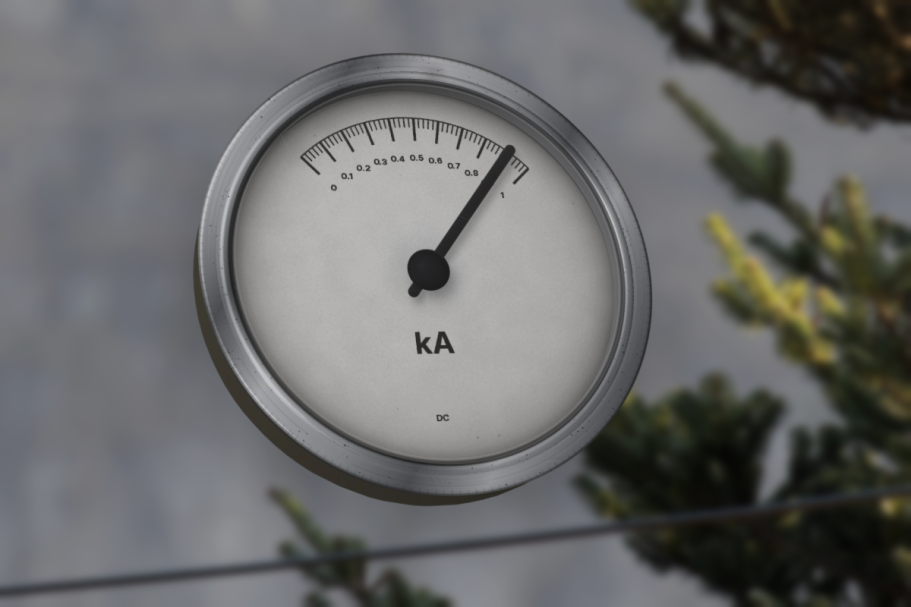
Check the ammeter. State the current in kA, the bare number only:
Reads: 0.9
